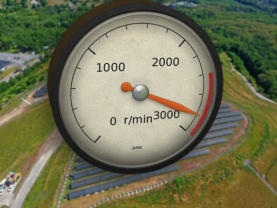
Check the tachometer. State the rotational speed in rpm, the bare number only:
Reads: 2800
